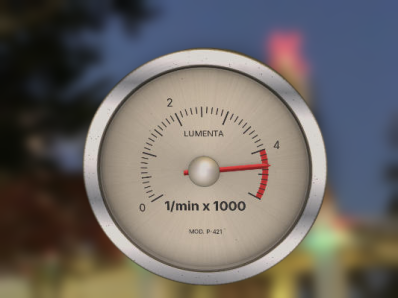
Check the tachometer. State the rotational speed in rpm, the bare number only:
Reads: 4300
